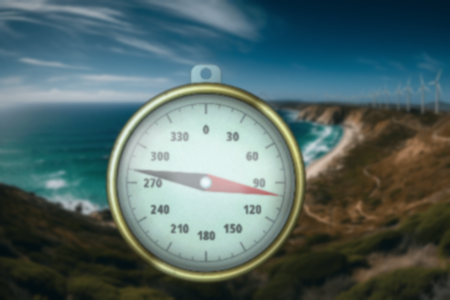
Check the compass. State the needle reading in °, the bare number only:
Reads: 100
